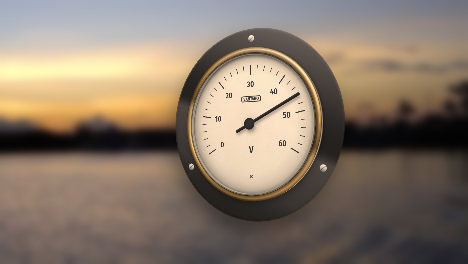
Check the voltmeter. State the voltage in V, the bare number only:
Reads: 46
